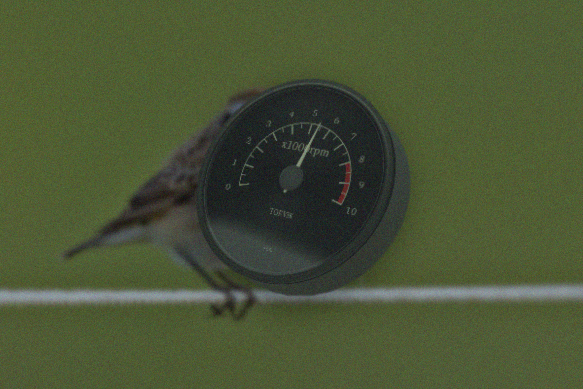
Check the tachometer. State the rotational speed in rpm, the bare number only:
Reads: 5500
